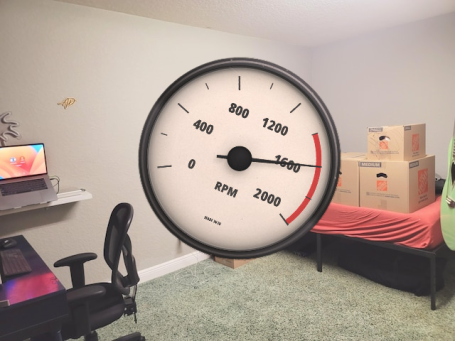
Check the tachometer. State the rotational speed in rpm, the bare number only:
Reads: 1600
